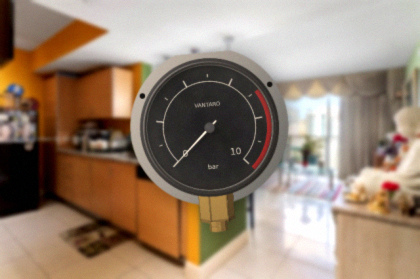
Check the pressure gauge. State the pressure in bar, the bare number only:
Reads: 0
